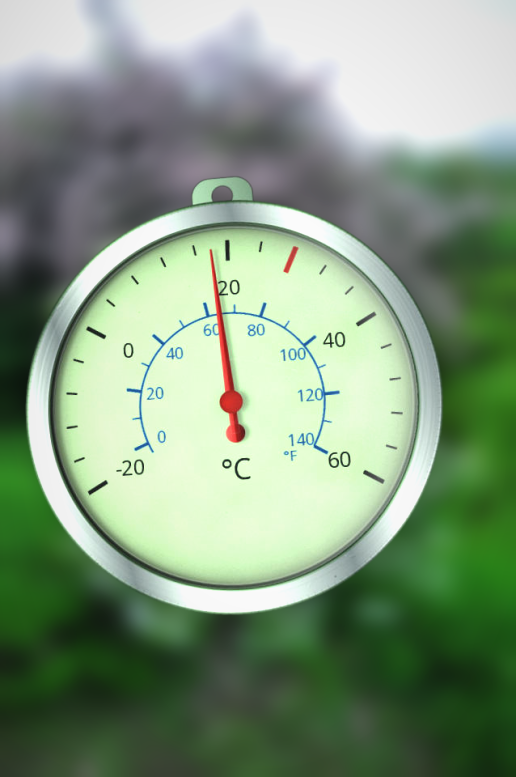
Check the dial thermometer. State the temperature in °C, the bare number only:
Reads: 18
